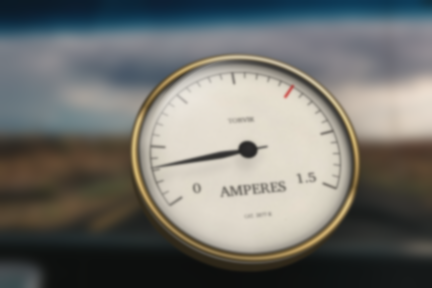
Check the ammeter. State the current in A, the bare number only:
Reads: 0.15
